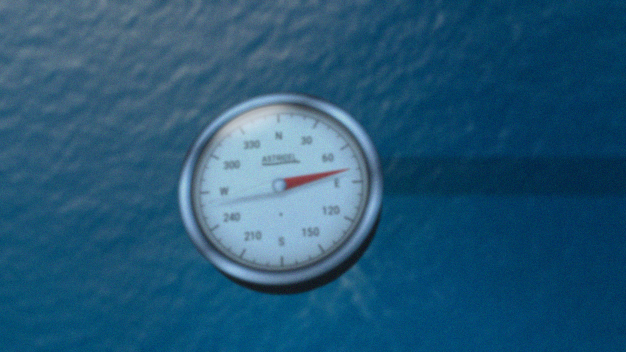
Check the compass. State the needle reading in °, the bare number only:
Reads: 80
